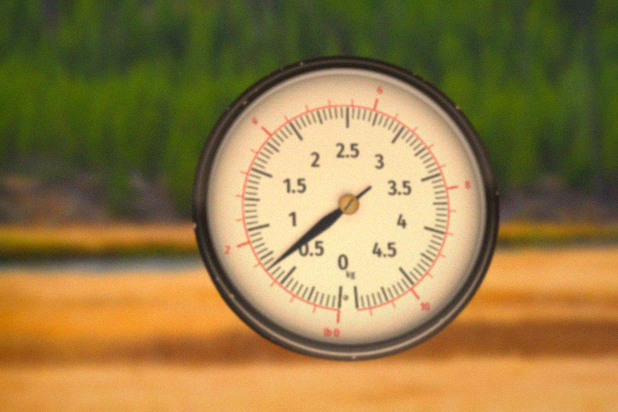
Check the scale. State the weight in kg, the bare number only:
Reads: 0.65
